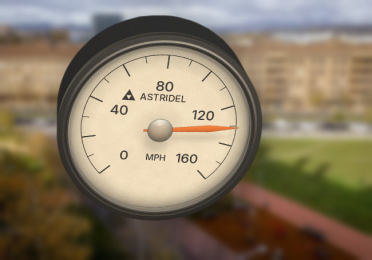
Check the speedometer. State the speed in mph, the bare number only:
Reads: 130
